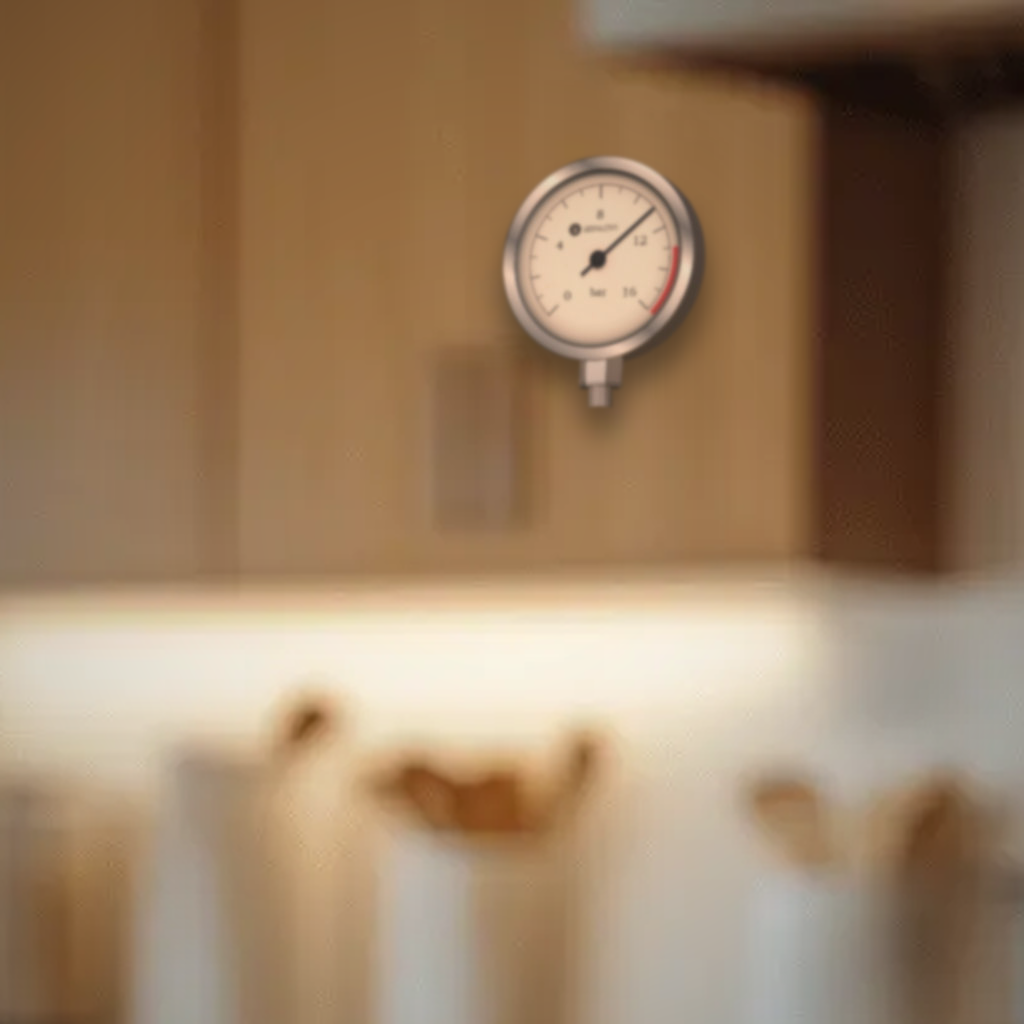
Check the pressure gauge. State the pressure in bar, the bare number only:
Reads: 11
